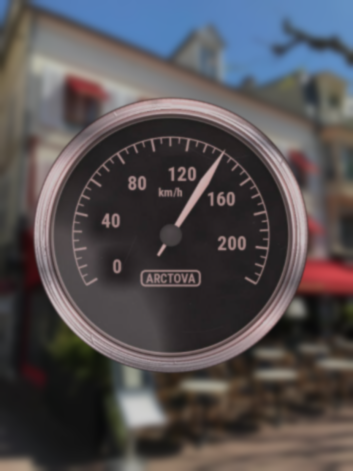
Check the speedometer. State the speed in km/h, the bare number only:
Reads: 140
